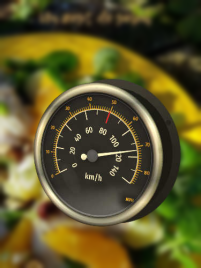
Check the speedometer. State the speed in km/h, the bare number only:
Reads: 115
